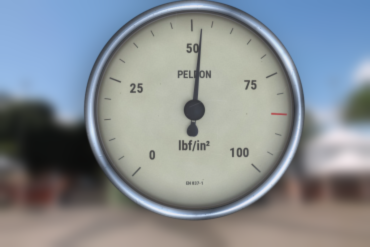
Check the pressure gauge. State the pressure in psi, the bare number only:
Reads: 52.5
